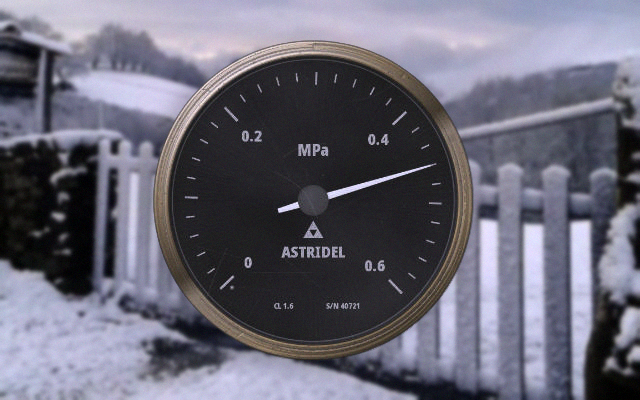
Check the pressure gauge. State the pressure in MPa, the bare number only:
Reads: 0.46
